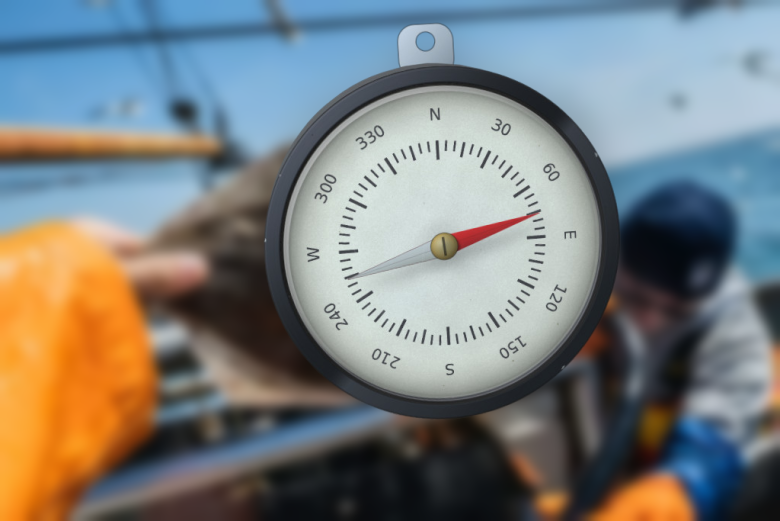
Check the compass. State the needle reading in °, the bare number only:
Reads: 75
